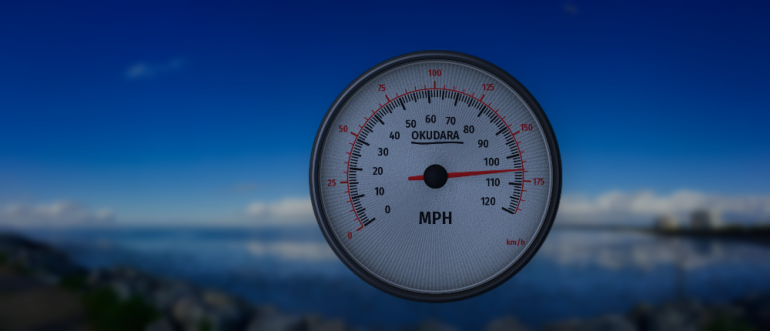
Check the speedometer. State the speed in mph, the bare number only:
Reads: 105
